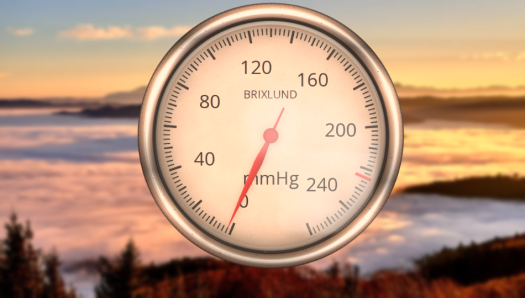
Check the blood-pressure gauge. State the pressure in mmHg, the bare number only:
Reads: 2
